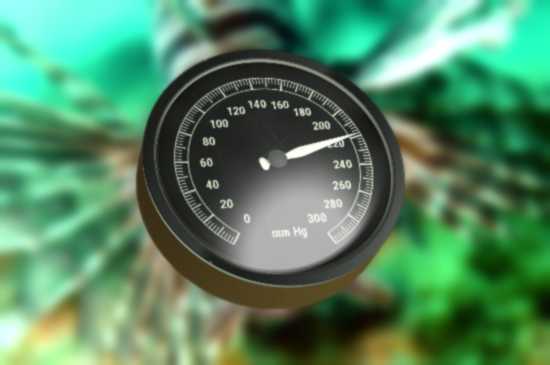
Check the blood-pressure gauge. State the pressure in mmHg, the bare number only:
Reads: 220
